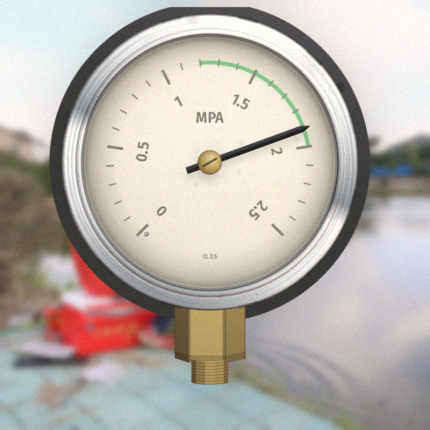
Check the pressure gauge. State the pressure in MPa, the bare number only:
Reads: 1.9
